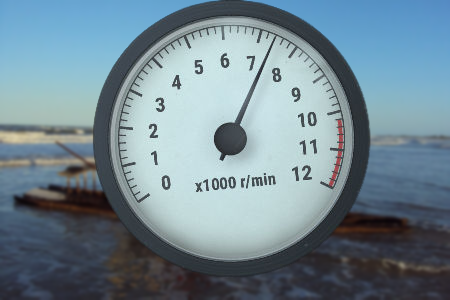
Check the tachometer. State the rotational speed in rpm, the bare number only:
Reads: 7400
